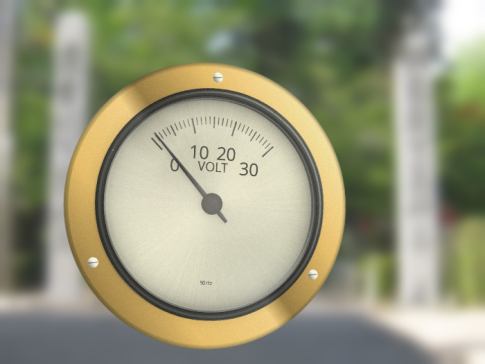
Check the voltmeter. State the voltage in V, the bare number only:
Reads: 1
